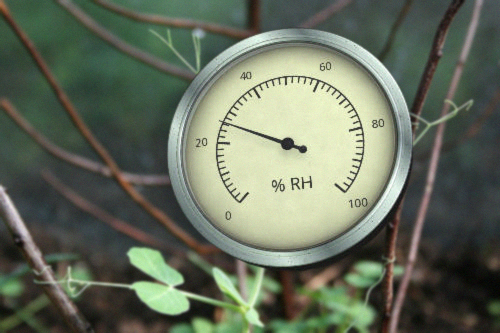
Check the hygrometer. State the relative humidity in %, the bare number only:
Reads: 26
